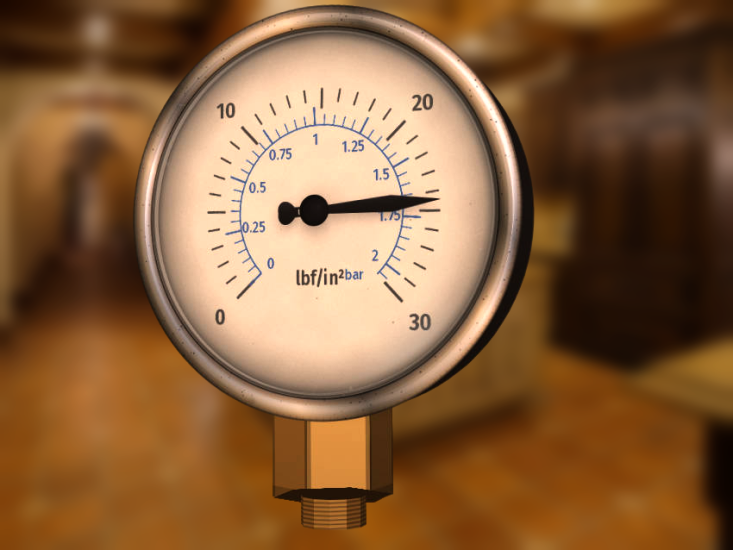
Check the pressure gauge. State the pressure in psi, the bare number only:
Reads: 24.5
